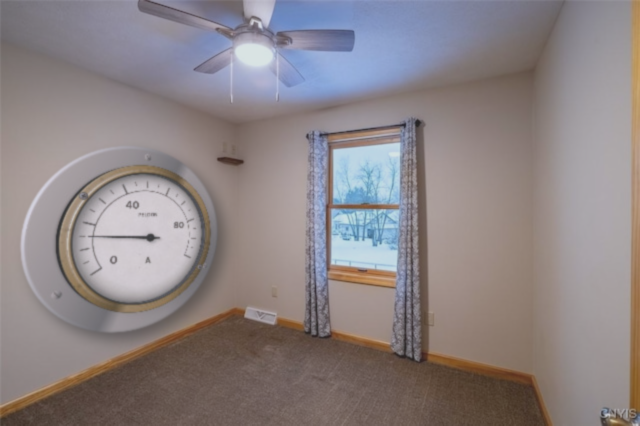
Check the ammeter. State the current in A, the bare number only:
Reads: 15
